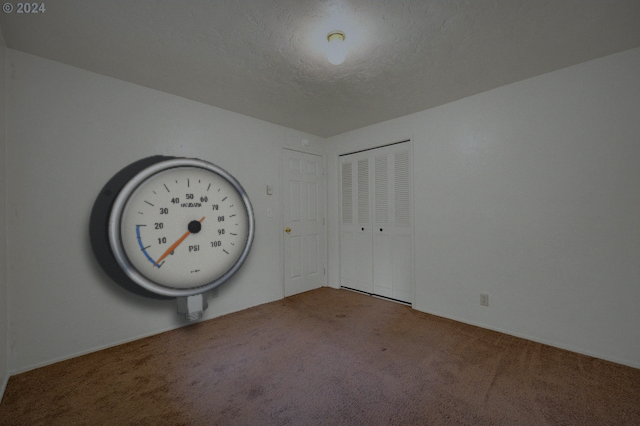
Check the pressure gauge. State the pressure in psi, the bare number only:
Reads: 2.5
